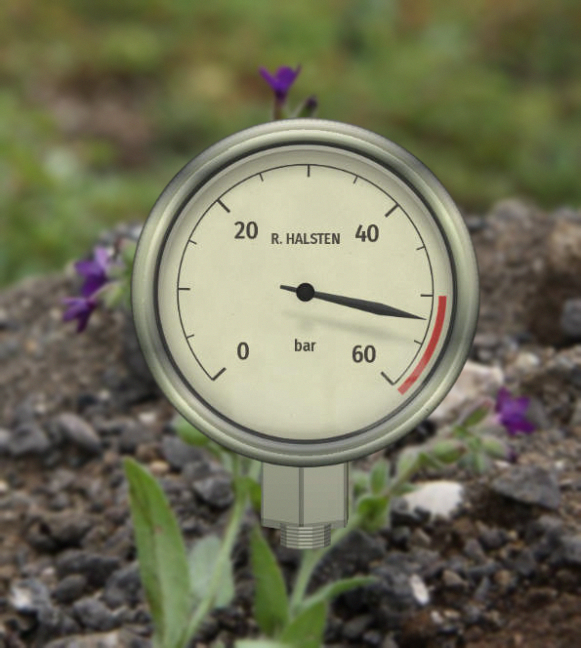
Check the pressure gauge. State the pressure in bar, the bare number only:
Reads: 52.5
